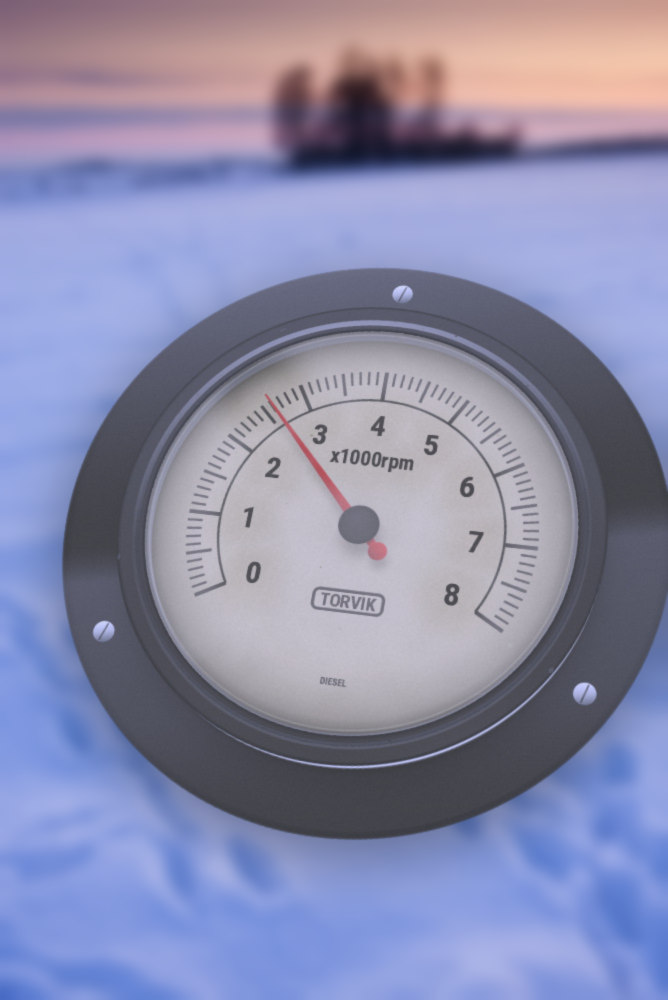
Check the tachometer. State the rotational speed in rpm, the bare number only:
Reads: 2600
